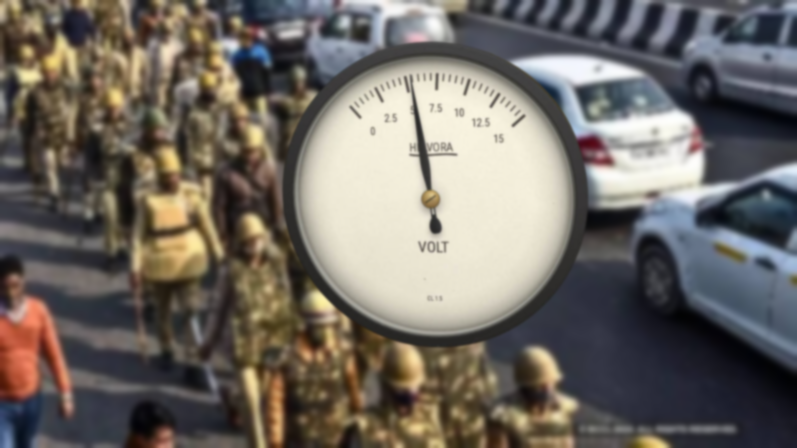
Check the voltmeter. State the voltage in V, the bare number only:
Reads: 5.5
